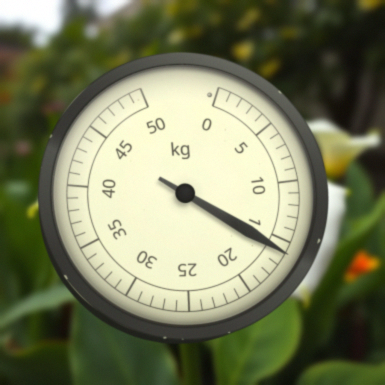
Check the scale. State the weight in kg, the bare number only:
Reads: 16
